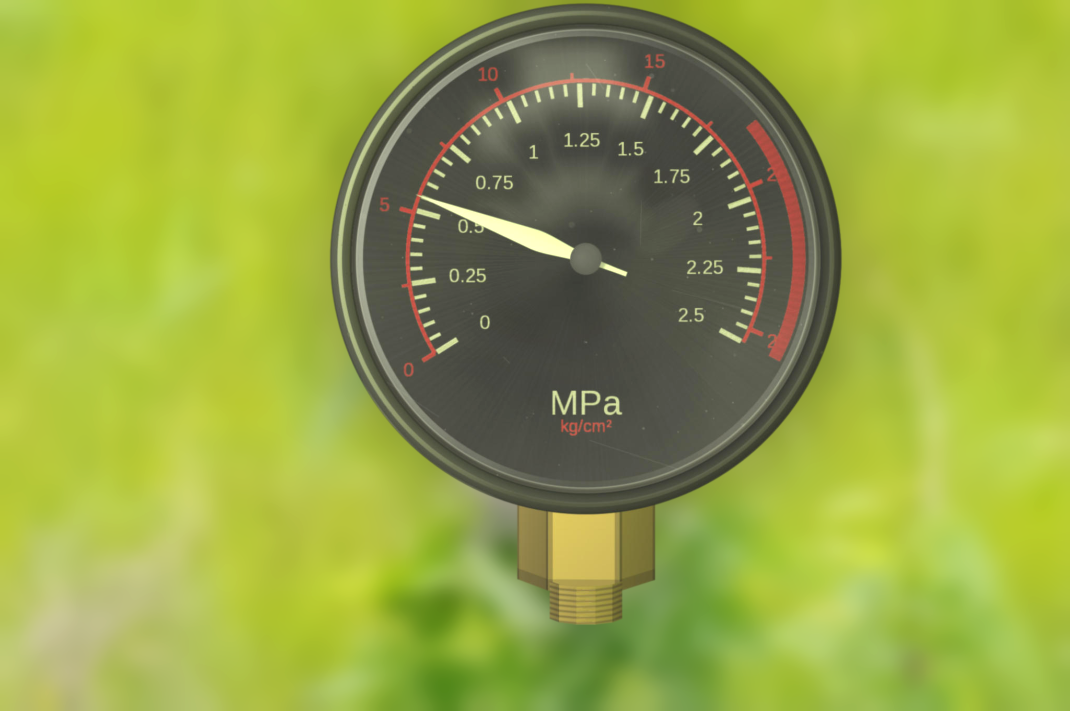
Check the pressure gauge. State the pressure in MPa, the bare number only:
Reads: 0.55
